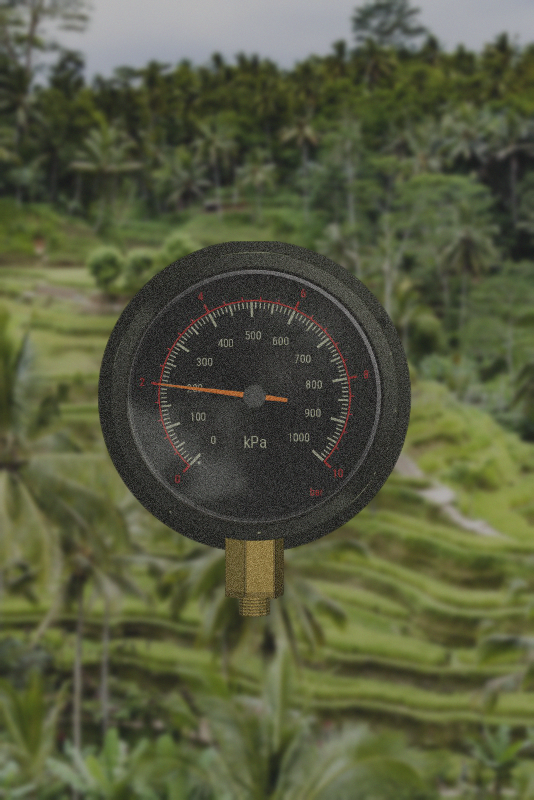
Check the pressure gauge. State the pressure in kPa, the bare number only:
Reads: 200
